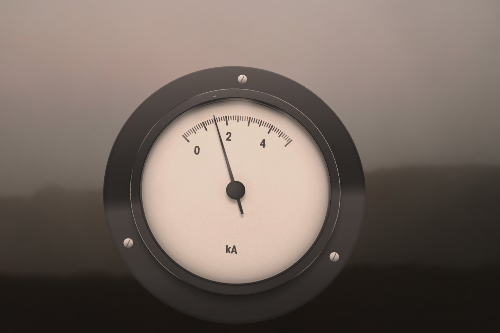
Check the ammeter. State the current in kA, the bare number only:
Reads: 1.5
